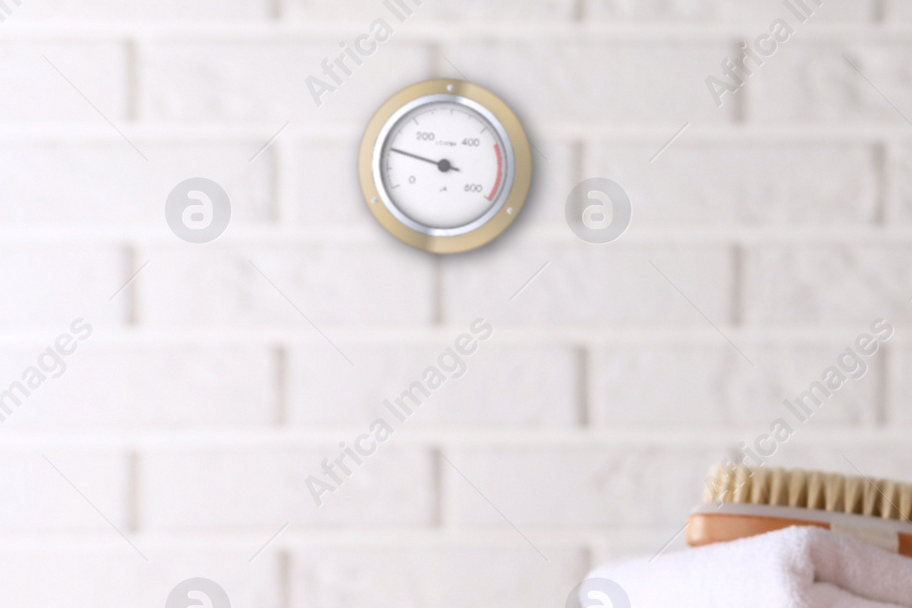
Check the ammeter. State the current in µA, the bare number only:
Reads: 100
